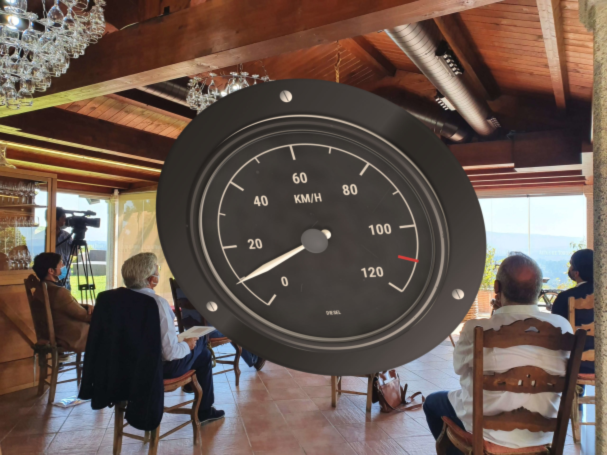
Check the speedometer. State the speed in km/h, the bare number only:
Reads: 10
